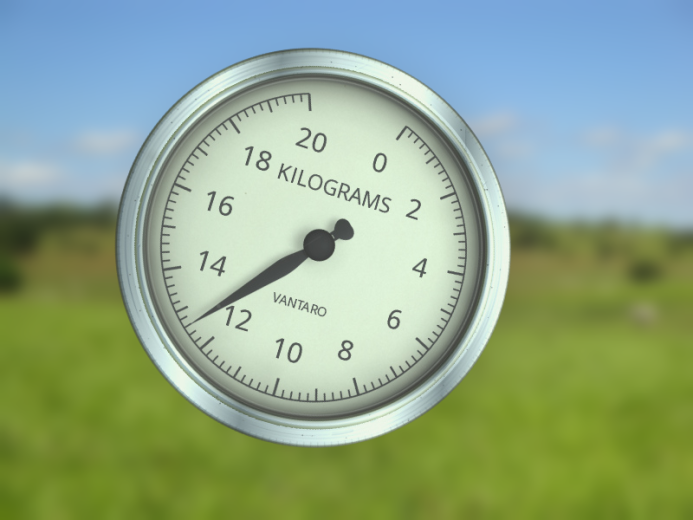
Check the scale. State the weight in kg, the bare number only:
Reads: 12.6
